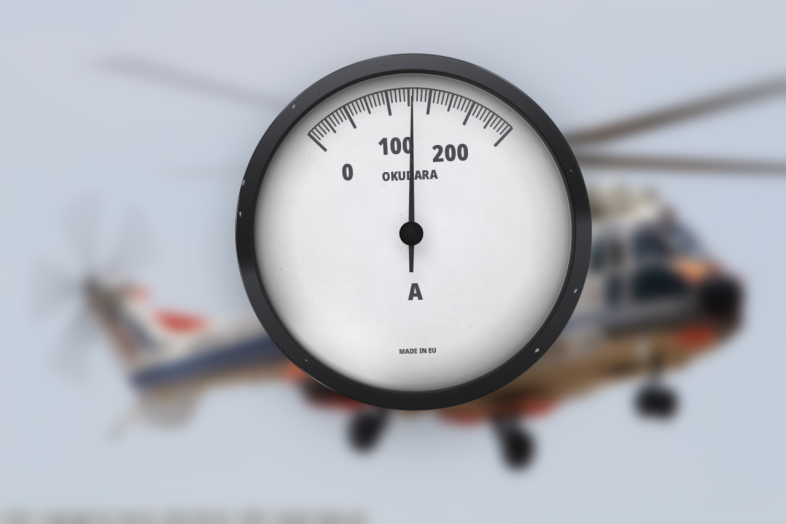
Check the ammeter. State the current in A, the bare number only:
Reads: 130
